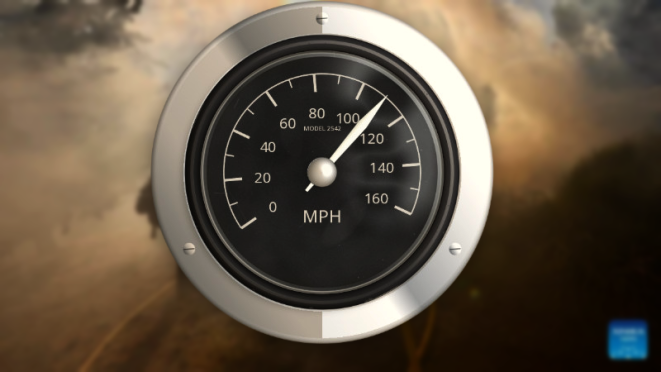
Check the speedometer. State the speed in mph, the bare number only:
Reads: 110
